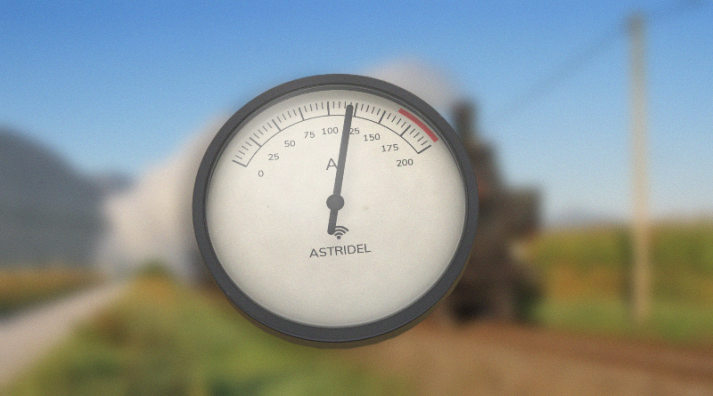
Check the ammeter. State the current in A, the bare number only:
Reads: 120
